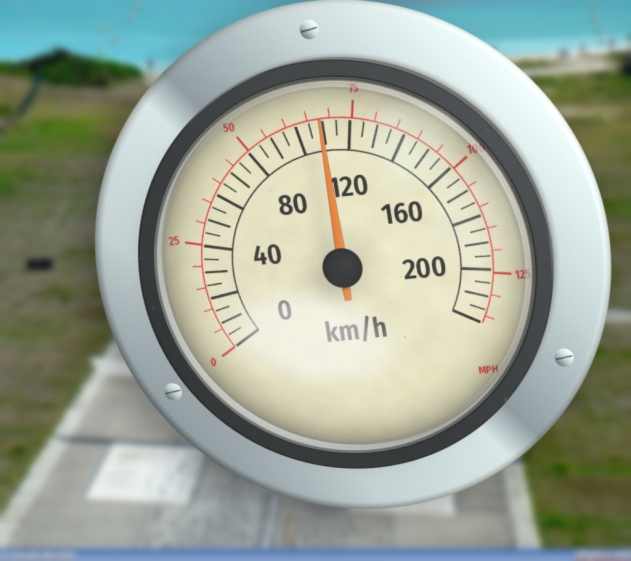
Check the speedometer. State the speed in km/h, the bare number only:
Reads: 110
